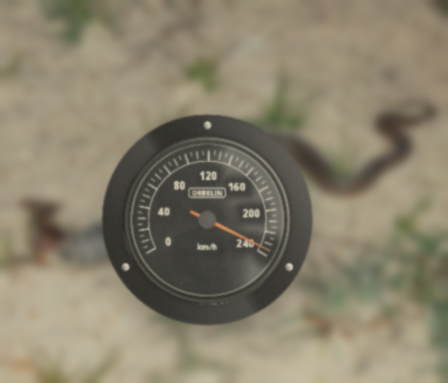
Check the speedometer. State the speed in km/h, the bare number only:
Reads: 235
